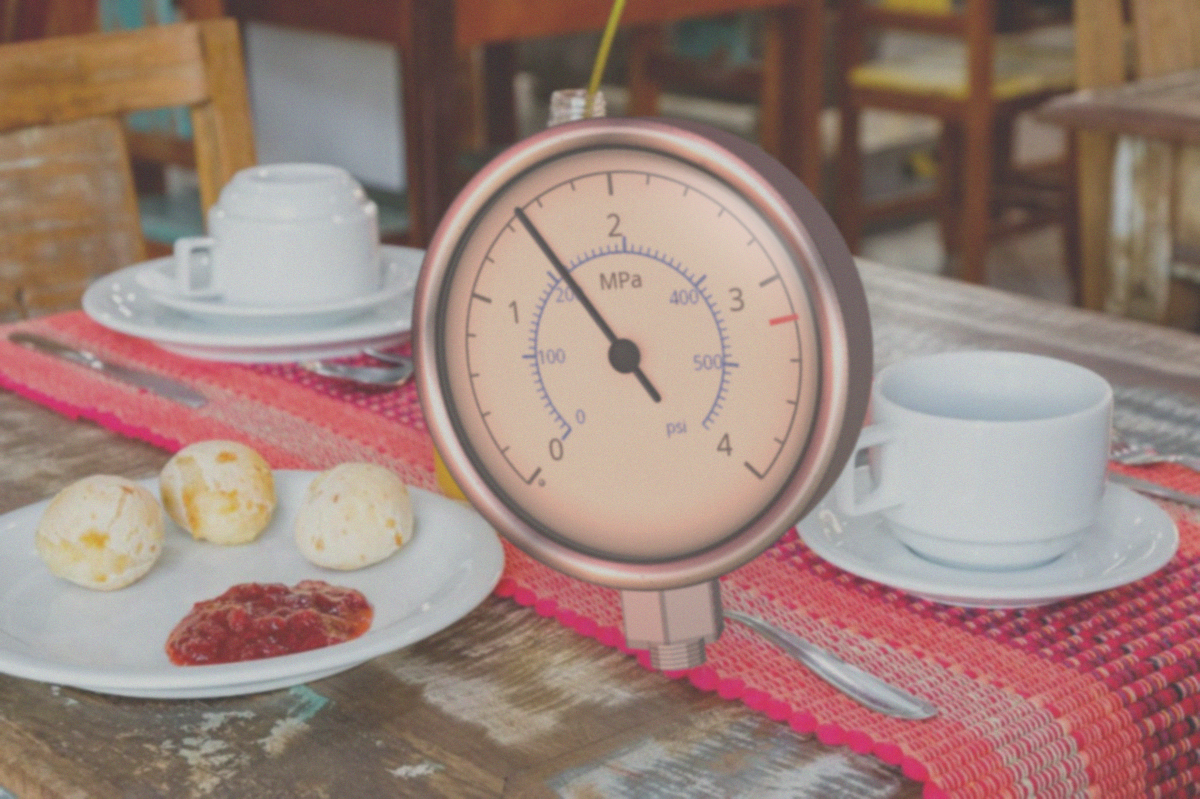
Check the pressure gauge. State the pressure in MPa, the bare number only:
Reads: 1.5
